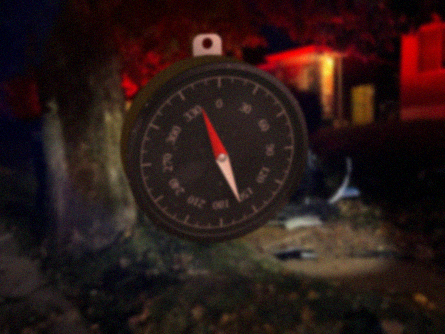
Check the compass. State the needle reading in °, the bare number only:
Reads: 340
